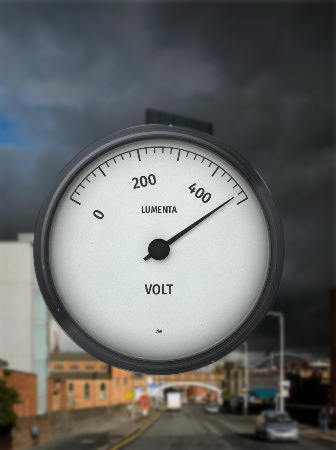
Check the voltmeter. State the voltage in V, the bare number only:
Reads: 480
